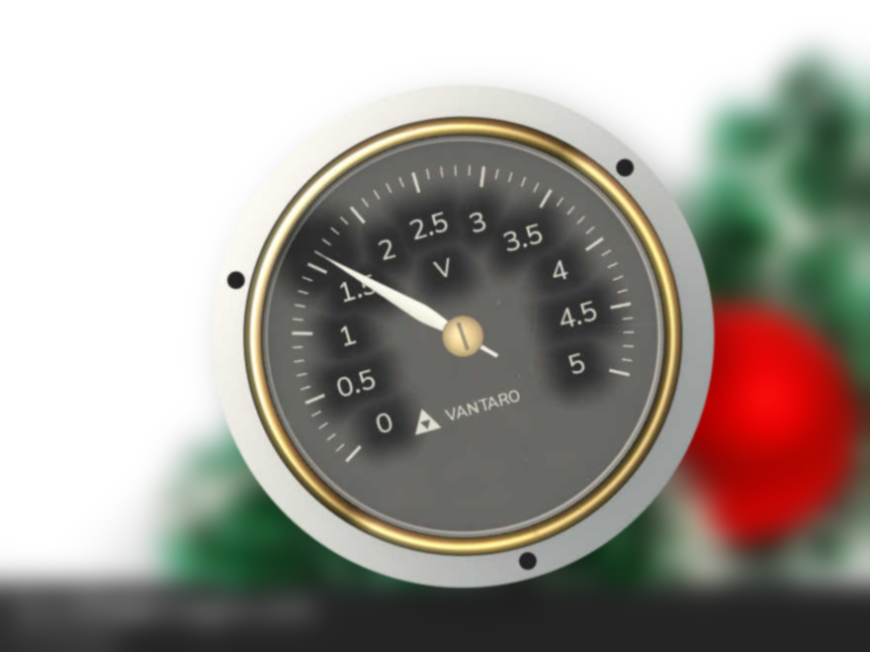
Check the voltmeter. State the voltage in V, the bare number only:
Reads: 1.6
